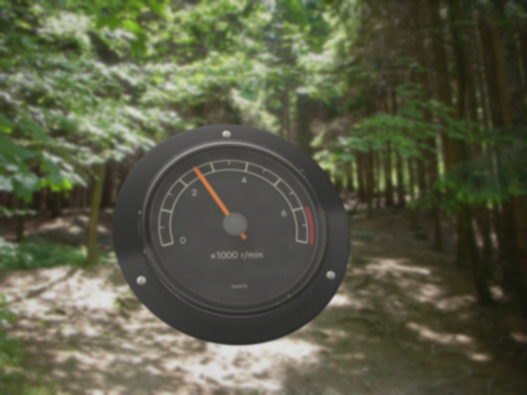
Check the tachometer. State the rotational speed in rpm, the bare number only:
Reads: 2500
